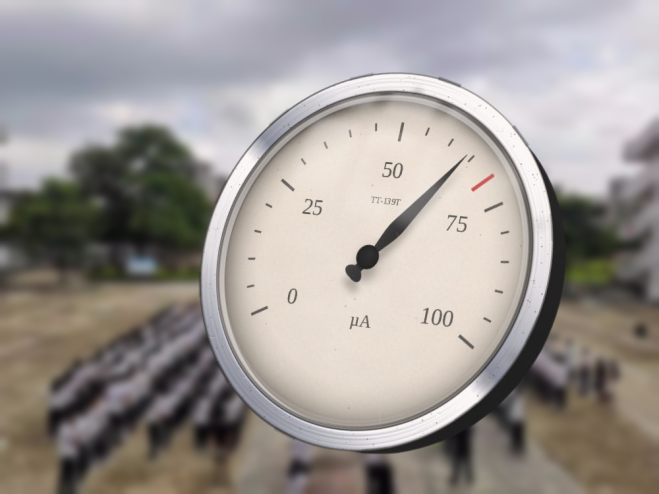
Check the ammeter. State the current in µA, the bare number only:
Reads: 65
